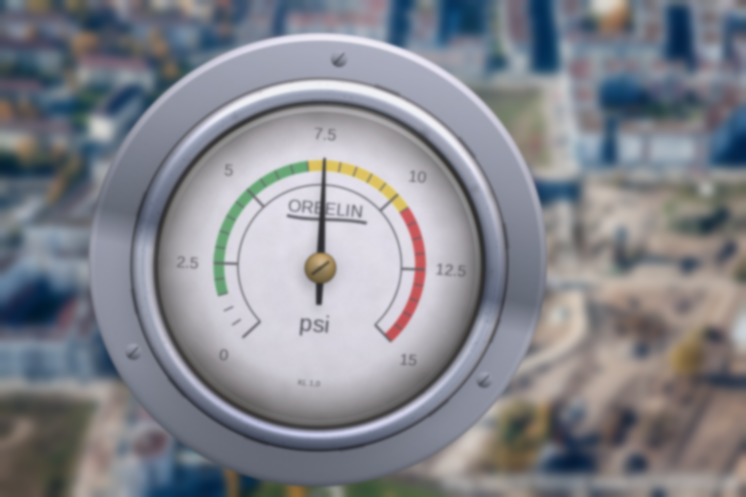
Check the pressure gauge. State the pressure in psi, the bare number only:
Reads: 7.5
